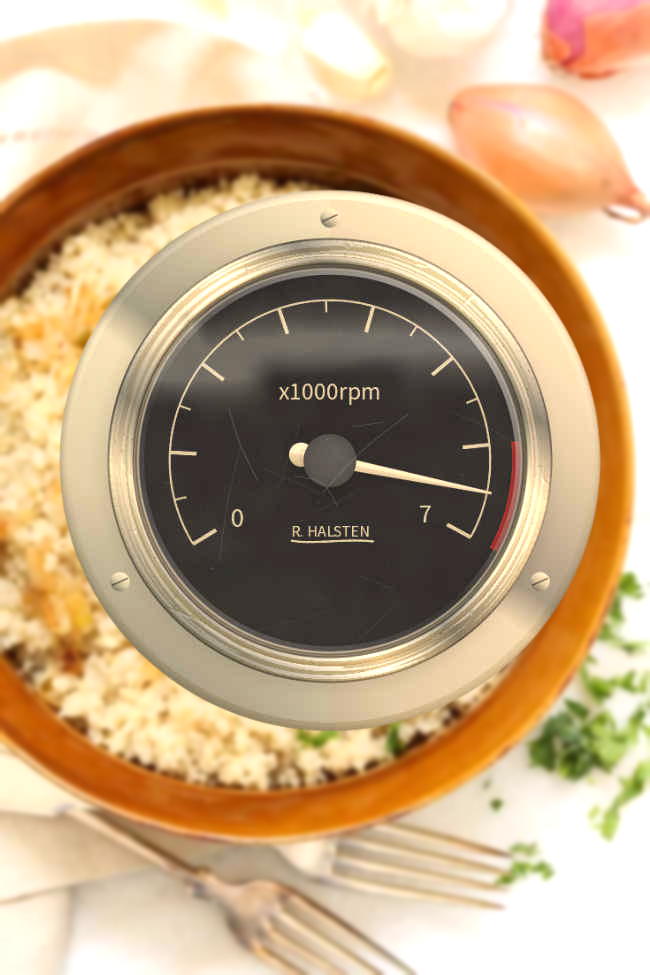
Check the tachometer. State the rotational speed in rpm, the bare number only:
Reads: 6500
